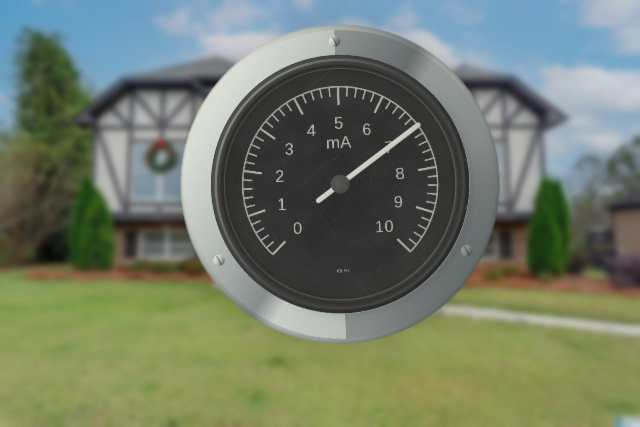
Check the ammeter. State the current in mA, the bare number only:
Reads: 7
